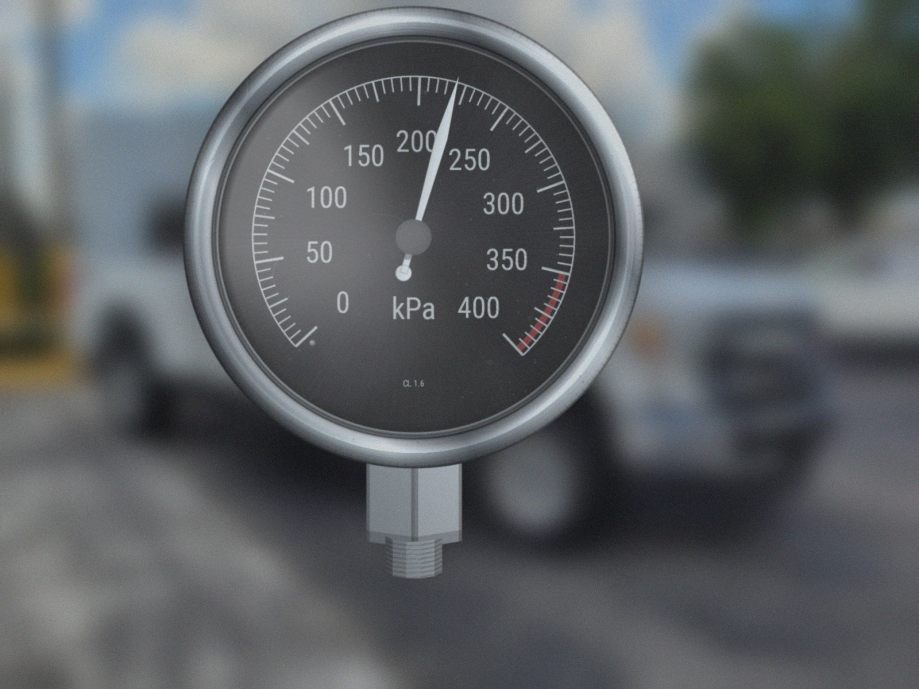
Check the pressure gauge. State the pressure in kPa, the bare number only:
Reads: 220
